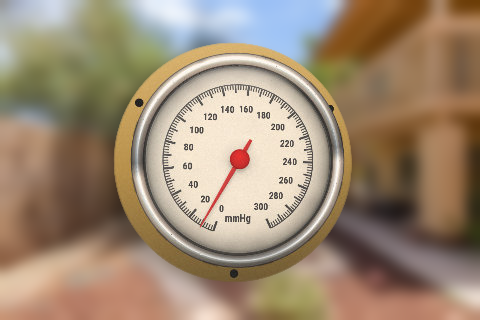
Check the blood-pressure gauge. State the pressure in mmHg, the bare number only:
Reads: 10
